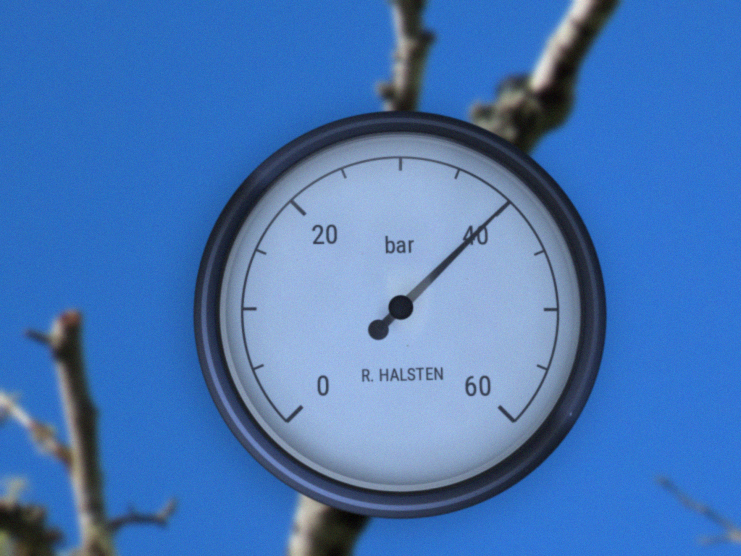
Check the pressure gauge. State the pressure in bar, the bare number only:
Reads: 40
